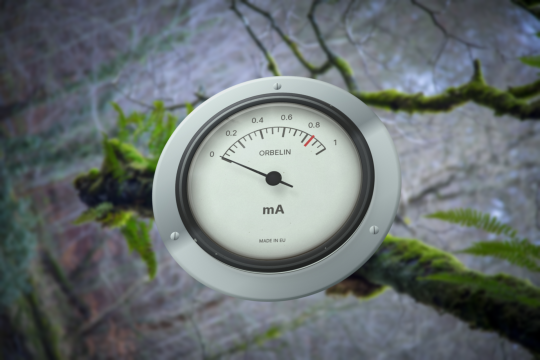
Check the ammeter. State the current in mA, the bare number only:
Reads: 0
